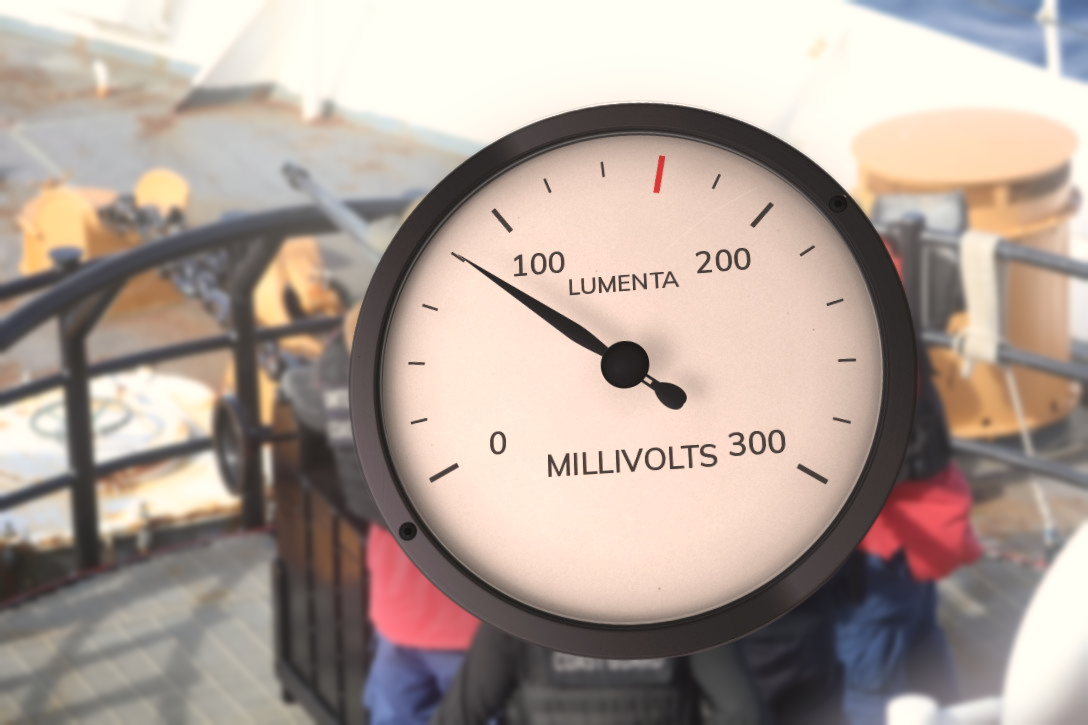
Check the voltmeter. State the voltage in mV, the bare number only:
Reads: 80
